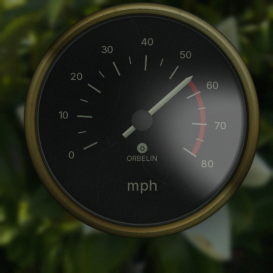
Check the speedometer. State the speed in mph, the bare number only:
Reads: 55
